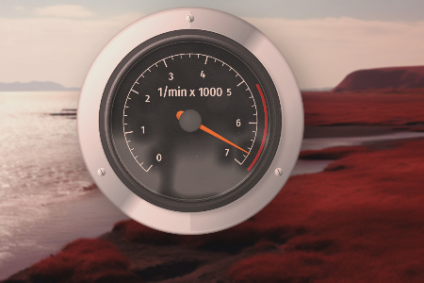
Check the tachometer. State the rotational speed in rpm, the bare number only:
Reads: 6700
